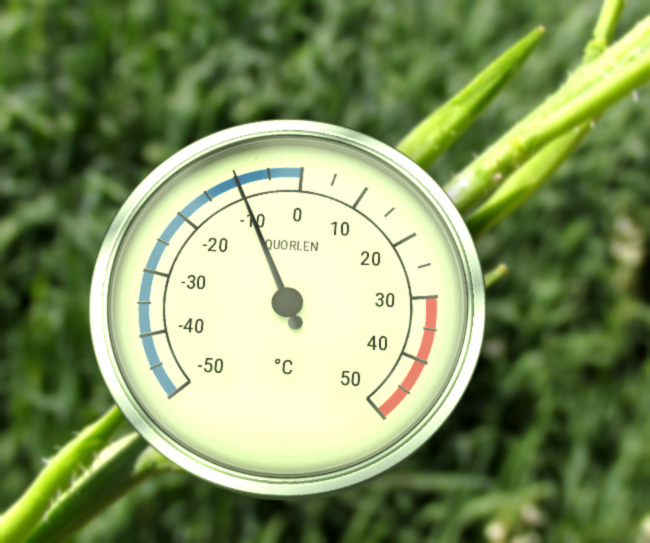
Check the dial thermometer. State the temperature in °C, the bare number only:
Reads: -10
